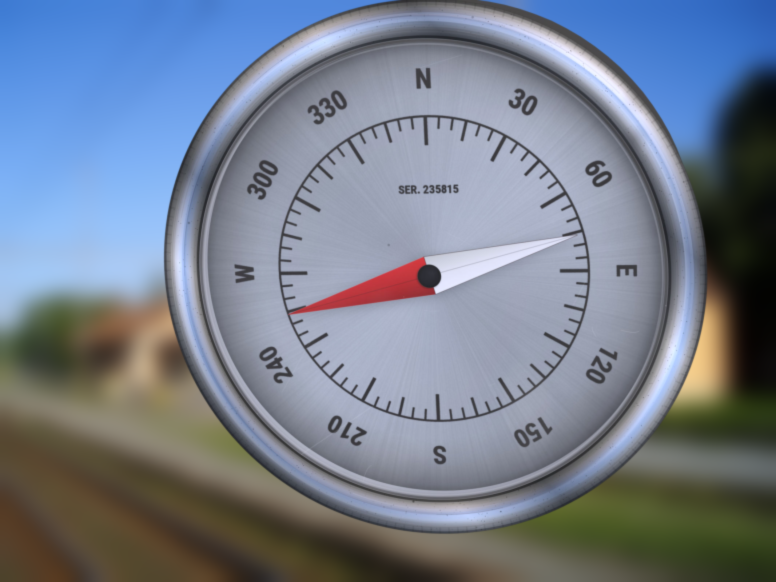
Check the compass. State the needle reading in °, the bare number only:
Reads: 255
